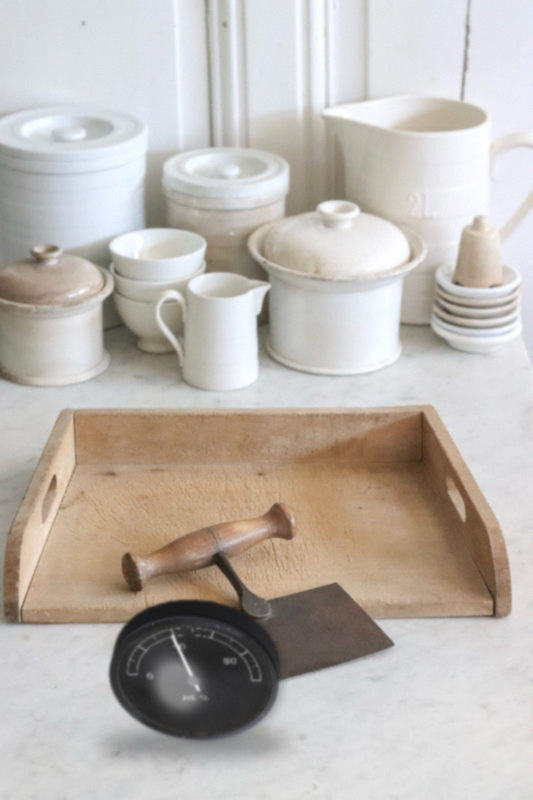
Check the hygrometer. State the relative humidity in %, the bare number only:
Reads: 40
